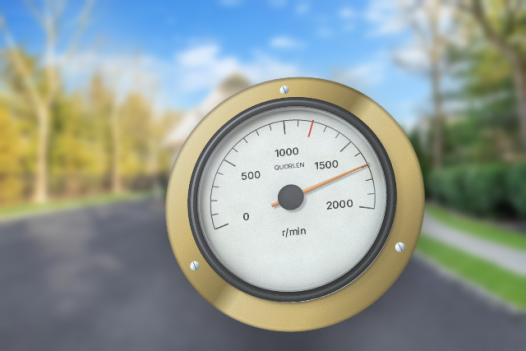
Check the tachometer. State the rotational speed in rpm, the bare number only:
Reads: 1700
